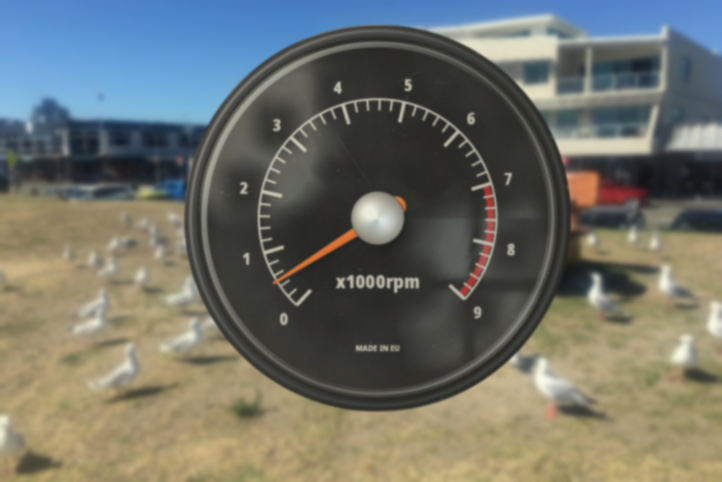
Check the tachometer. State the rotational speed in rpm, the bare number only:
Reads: 500
